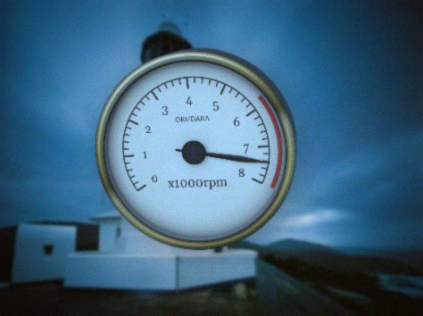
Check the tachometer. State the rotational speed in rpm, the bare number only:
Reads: 7400
